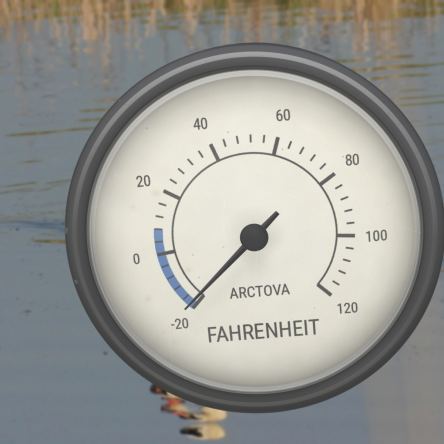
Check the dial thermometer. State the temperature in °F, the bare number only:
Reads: -18
